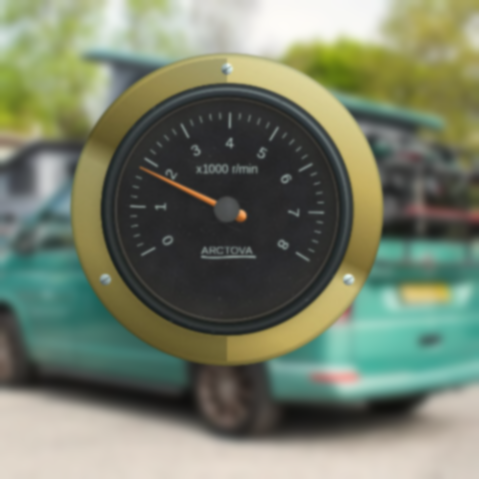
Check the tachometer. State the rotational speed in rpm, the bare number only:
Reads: 1800
